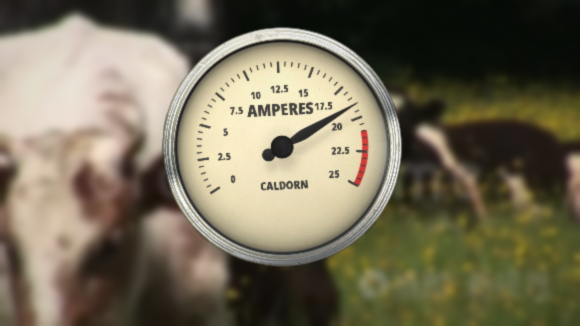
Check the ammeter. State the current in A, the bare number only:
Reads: 19
